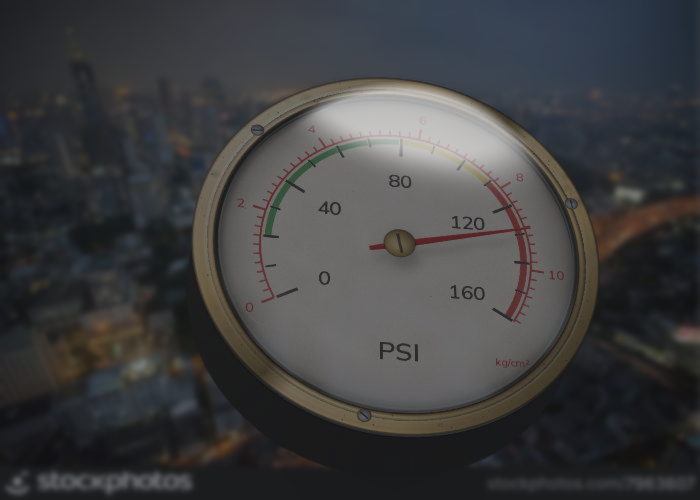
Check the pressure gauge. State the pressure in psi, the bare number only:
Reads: 130
